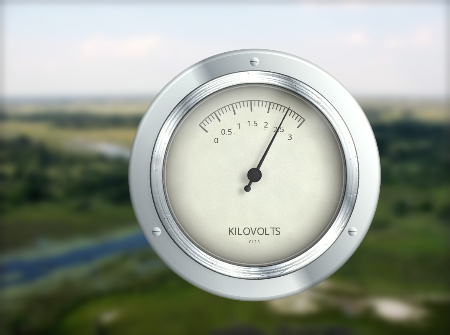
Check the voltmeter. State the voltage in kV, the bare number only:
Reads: 2.5
